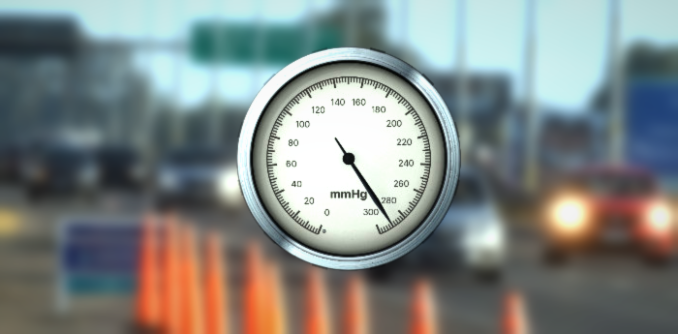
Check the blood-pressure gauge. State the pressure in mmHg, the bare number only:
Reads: 290
